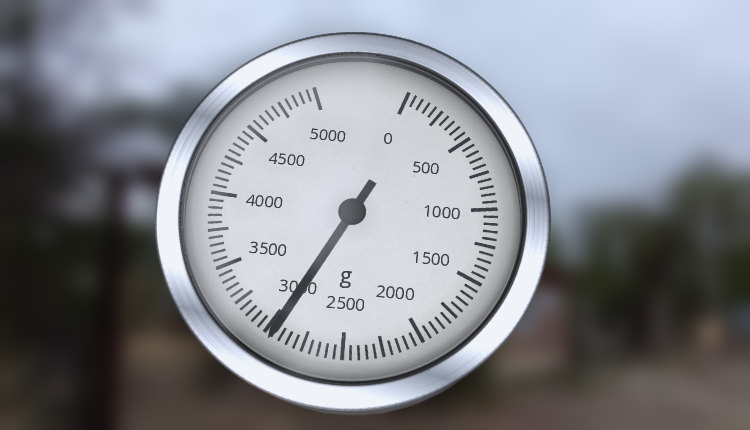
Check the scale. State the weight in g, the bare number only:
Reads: 2950
